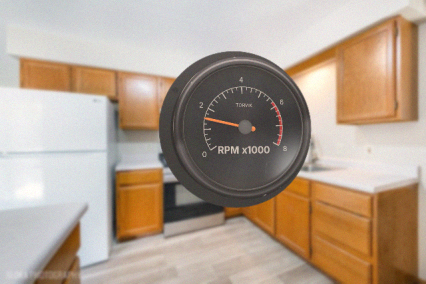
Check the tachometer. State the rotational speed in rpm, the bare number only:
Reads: 1500
